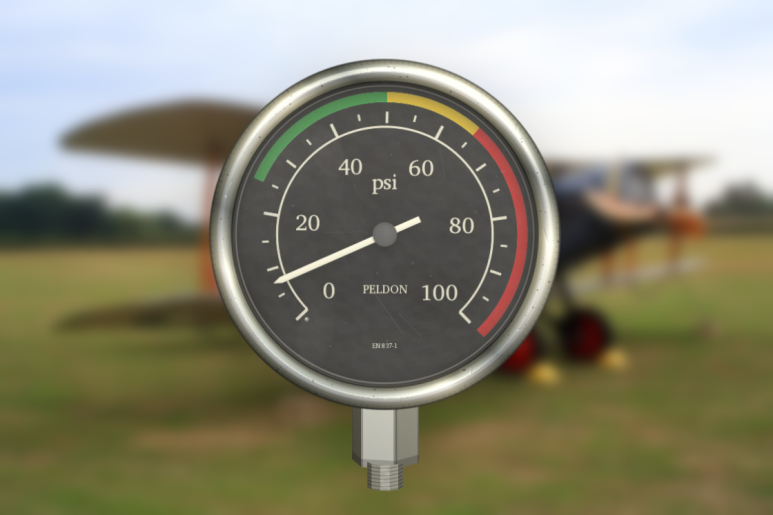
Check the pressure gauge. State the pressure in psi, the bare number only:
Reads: 7.5
